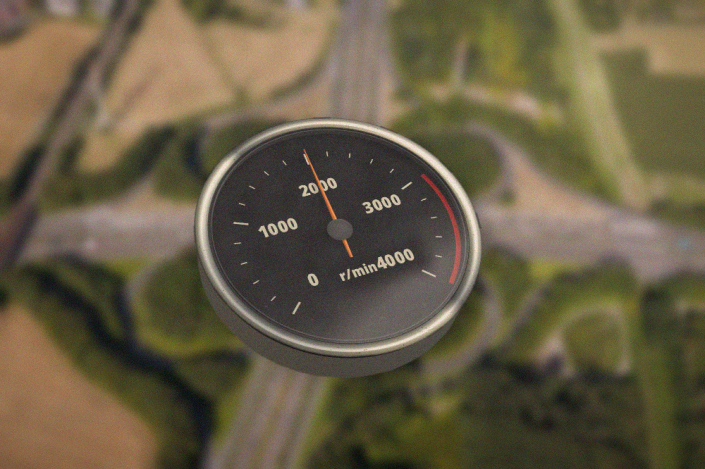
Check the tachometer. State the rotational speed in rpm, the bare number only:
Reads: 2000
